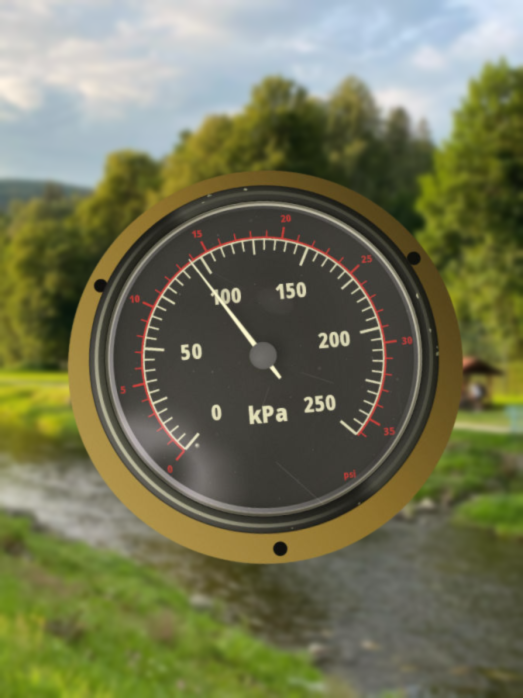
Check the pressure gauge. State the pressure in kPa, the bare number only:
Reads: 95
